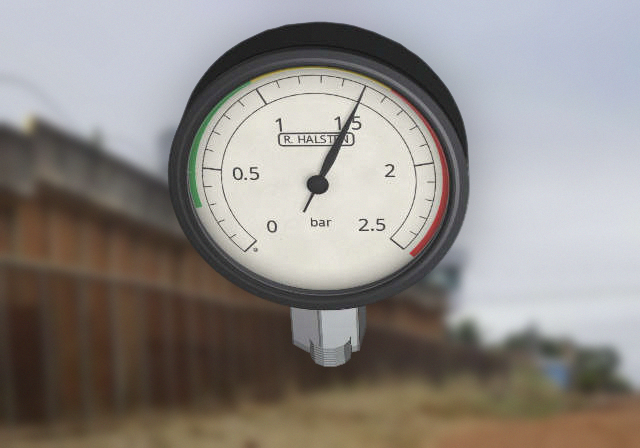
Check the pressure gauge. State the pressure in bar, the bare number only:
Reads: 1.5
